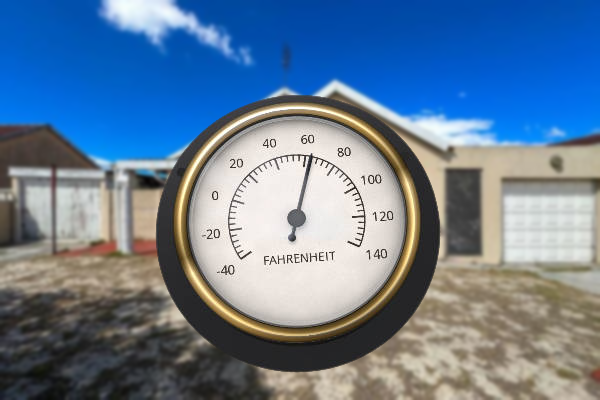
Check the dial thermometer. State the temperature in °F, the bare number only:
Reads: 64
